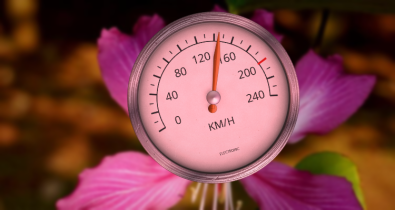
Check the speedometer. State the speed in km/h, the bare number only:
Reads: 145
